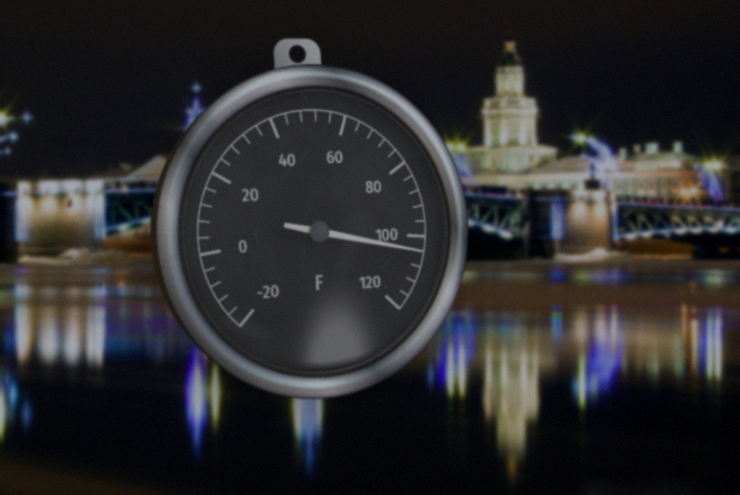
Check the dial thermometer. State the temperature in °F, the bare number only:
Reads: 104
